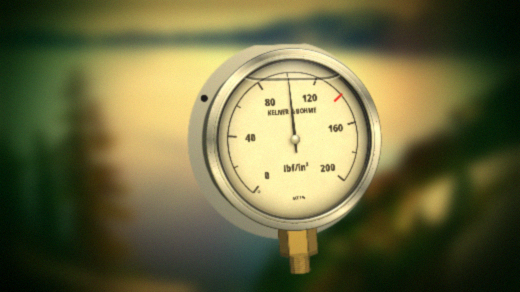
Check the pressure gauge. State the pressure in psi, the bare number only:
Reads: 100
